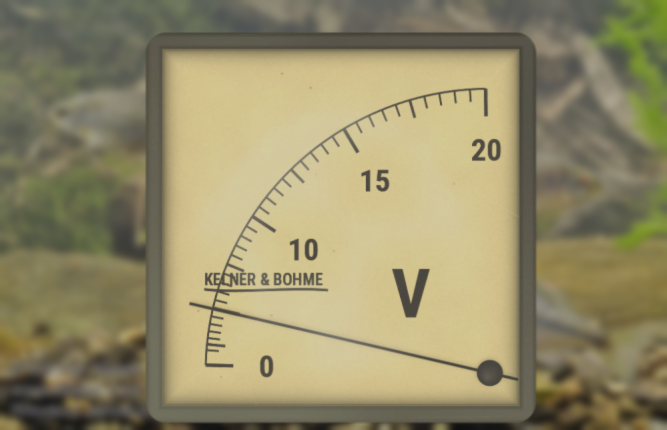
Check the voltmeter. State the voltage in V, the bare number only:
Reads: 5
